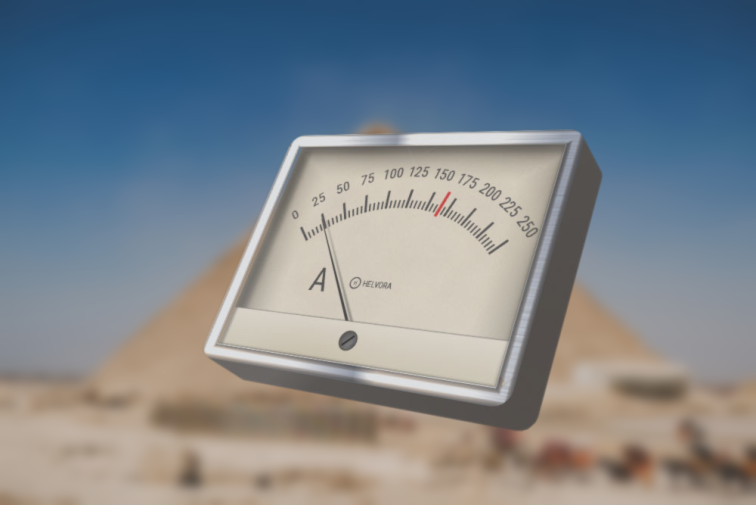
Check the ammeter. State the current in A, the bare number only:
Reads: 25
